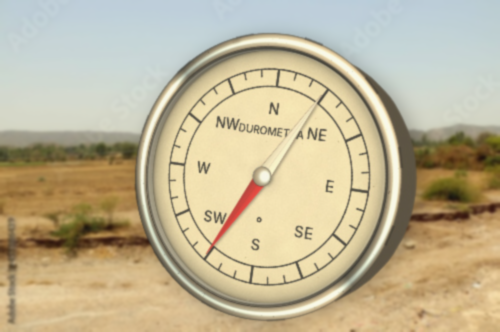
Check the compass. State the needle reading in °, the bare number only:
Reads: 210
